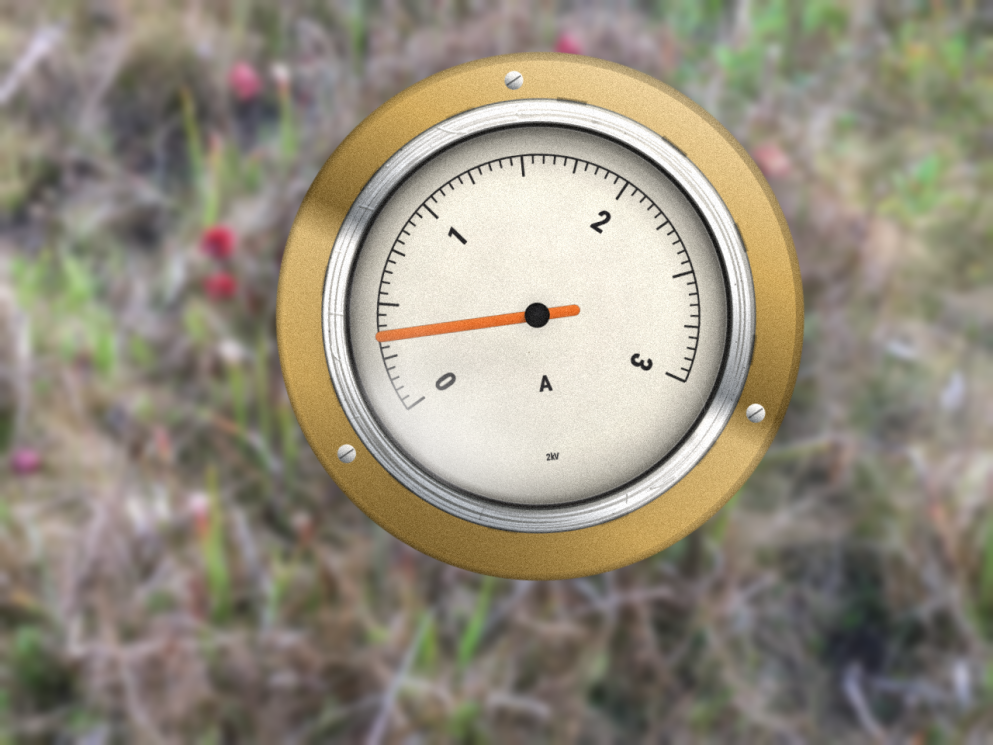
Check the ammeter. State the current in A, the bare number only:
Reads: 0.35
